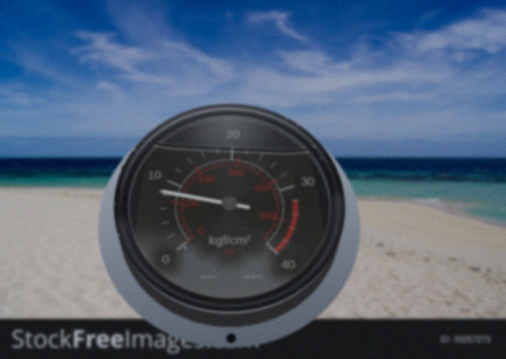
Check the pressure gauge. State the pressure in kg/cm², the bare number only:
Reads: 8
